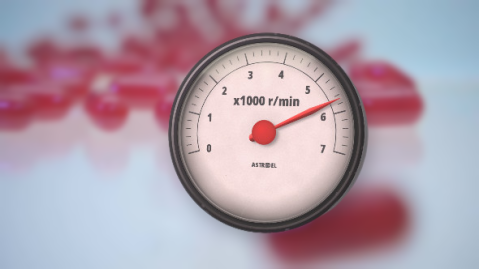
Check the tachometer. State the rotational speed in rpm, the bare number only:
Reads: 5700
